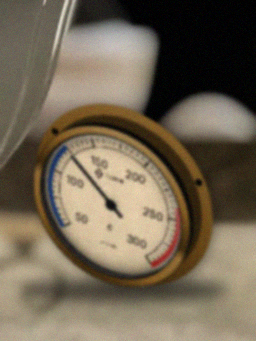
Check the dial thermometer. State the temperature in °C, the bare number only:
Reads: 125
